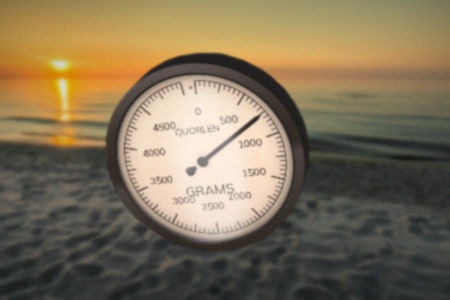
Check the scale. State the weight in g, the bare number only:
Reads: 750
